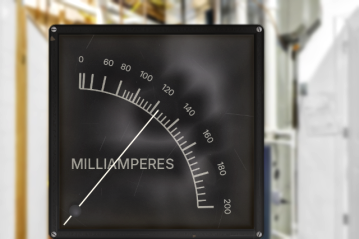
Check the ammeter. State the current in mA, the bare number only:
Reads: 124
